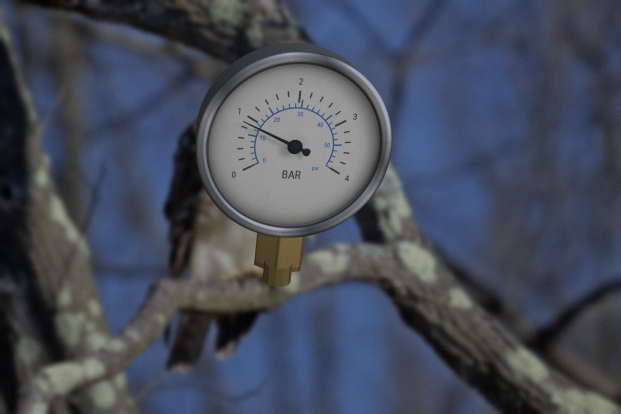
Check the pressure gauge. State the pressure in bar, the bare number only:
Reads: 0.9
